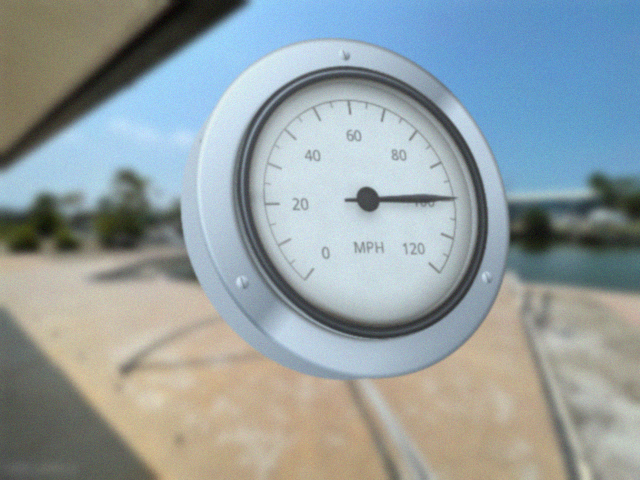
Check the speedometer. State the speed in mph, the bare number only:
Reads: 100
